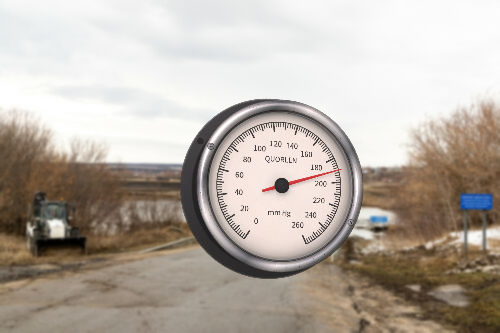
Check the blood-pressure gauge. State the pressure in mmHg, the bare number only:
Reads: 190
